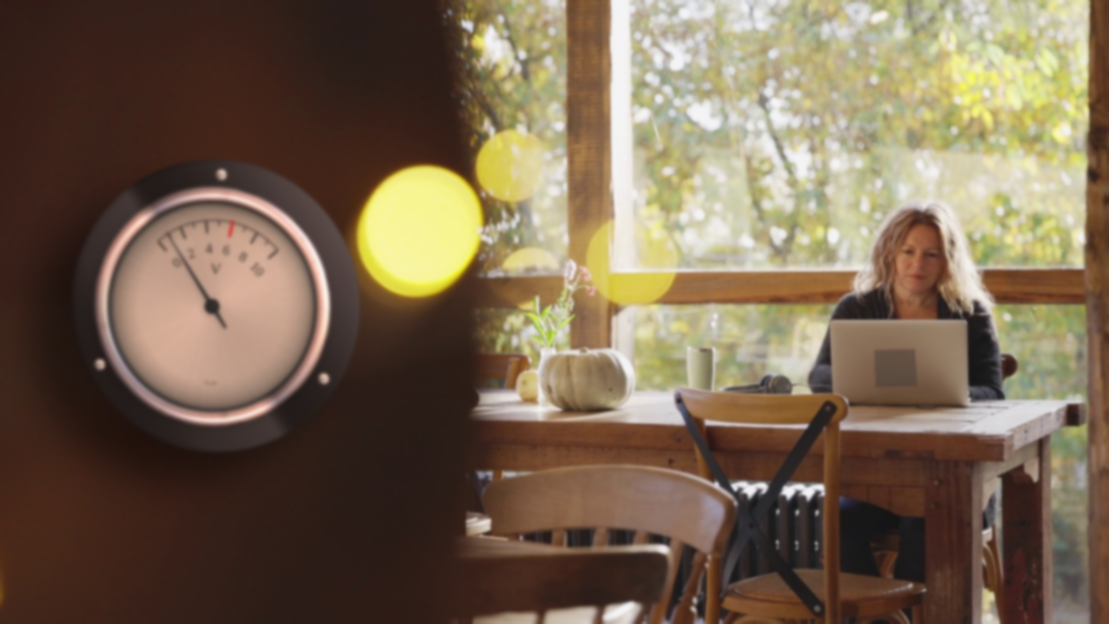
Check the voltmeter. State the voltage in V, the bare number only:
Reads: 1
